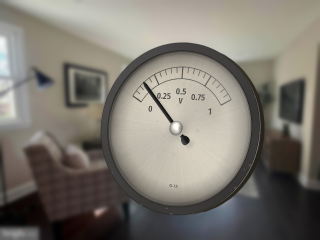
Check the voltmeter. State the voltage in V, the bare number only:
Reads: 0.15
